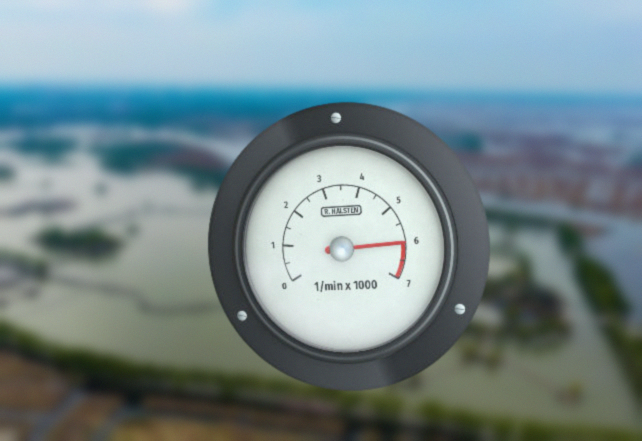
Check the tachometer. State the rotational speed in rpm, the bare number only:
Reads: 6000
